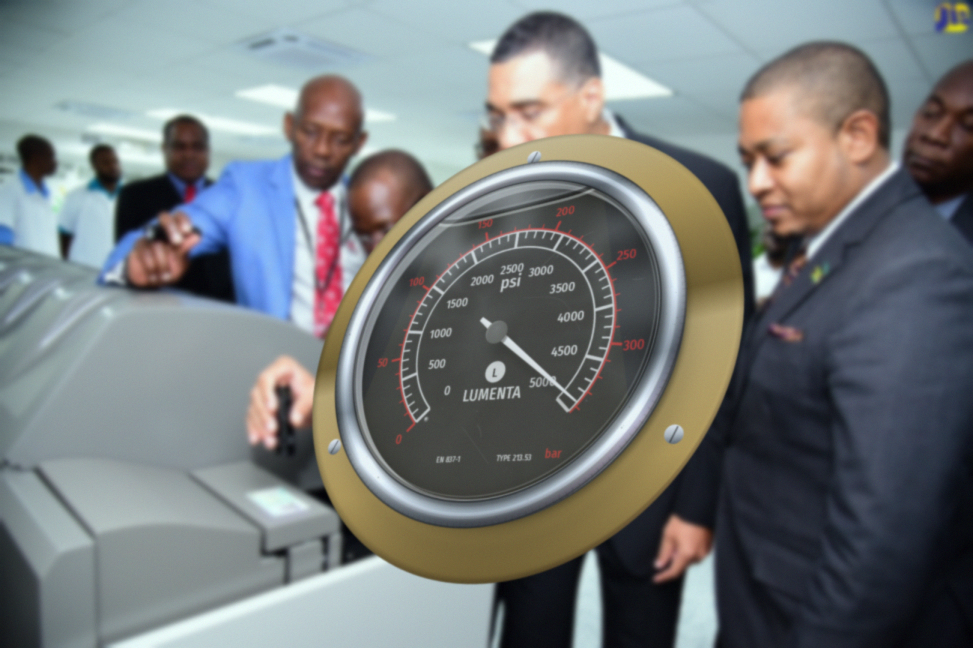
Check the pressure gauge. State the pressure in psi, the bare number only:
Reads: 4900
